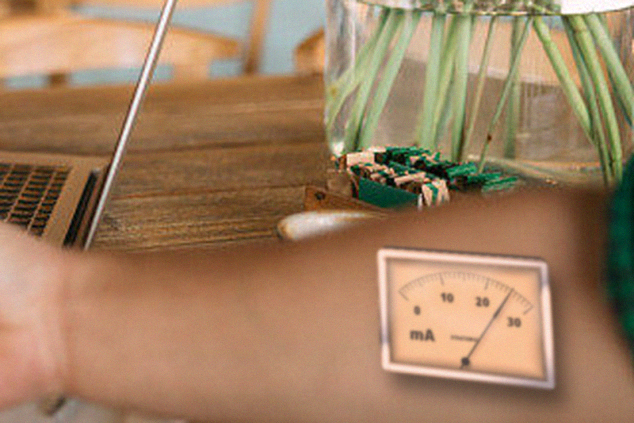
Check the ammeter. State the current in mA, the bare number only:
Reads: 25
